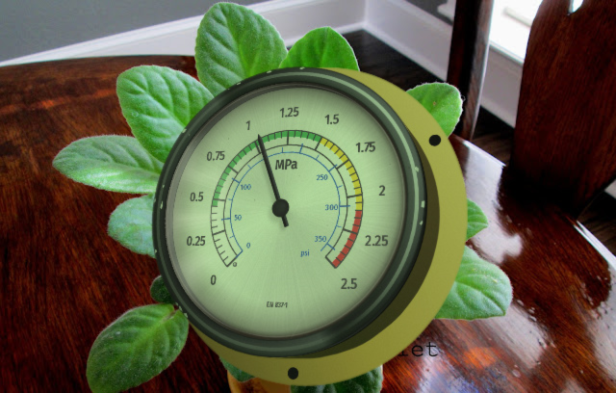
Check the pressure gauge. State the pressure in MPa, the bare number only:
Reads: 1.05
